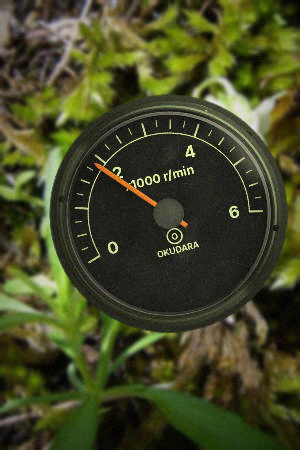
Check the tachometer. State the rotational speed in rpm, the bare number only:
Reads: 1875
